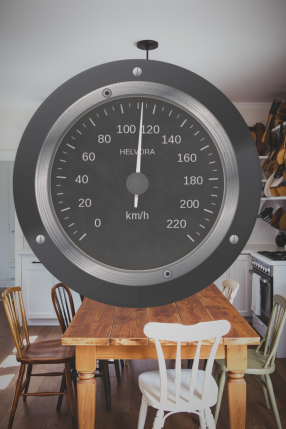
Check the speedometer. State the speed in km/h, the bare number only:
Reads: 112.5
